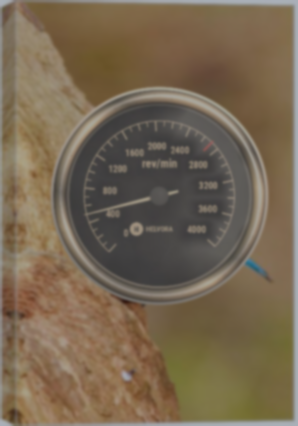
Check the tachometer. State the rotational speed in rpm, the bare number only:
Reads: 500
